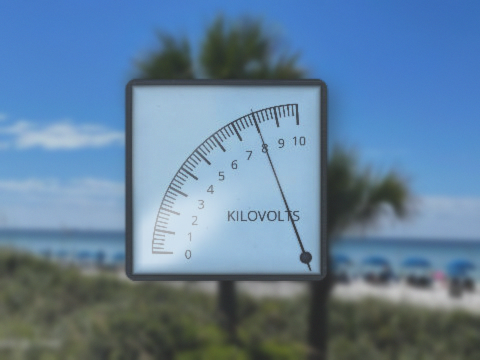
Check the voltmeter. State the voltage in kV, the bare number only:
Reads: 8
